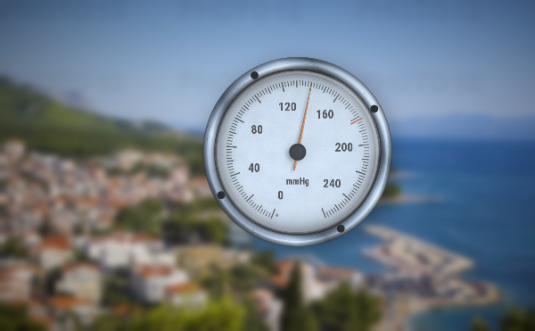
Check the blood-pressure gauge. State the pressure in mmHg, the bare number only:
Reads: 140
